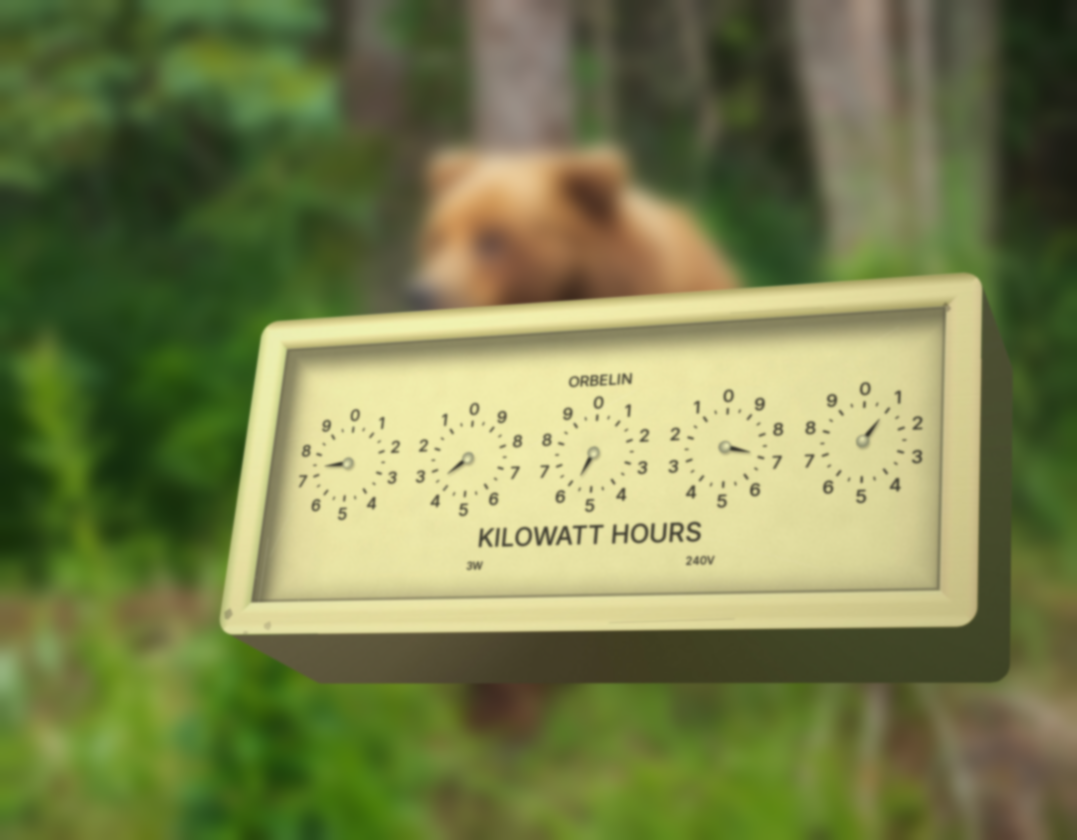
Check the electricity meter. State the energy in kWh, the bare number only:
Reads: 73571
